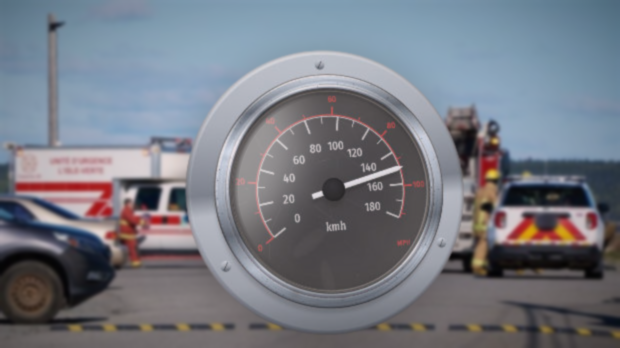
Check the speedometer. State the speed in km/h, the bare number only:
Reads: 150
